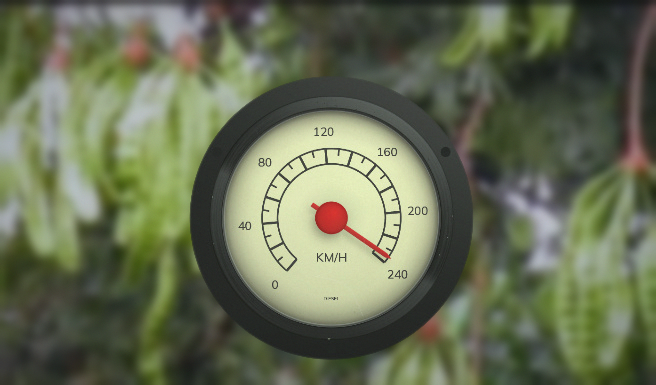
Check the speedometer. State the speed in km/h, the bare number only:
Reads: 235
